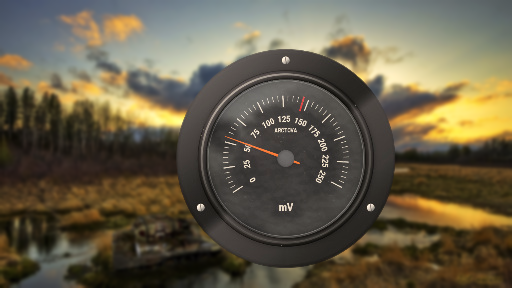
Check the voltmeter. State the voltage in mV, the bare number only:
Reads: 55
